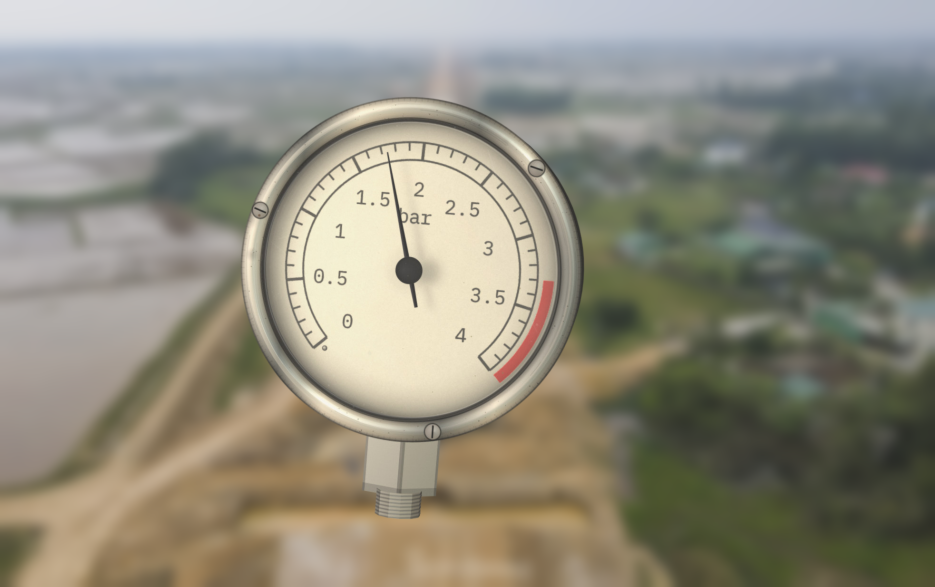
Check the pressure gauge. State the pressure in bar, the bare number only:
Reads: 1.75
